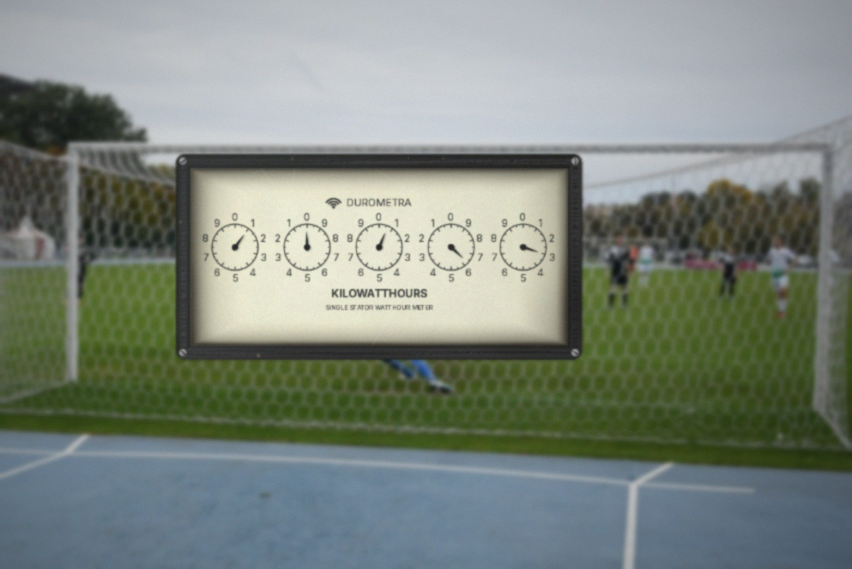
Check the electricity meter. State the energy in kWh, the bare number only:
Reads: 10063
